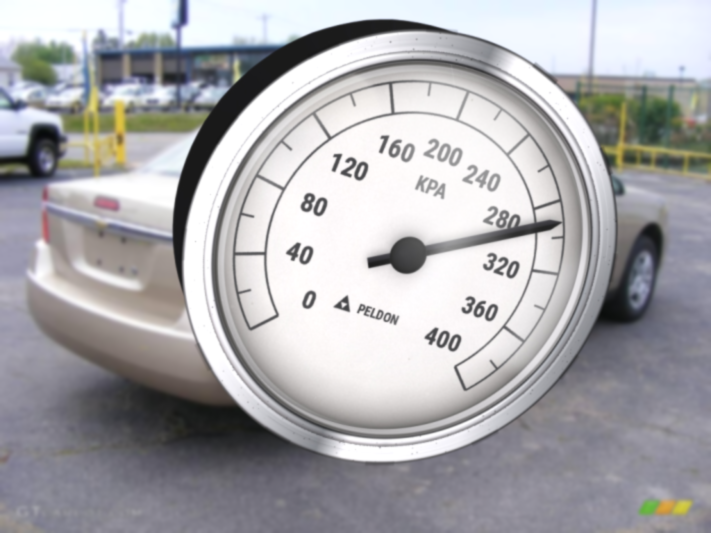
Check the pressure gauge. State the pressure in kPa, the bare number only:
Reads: 290
